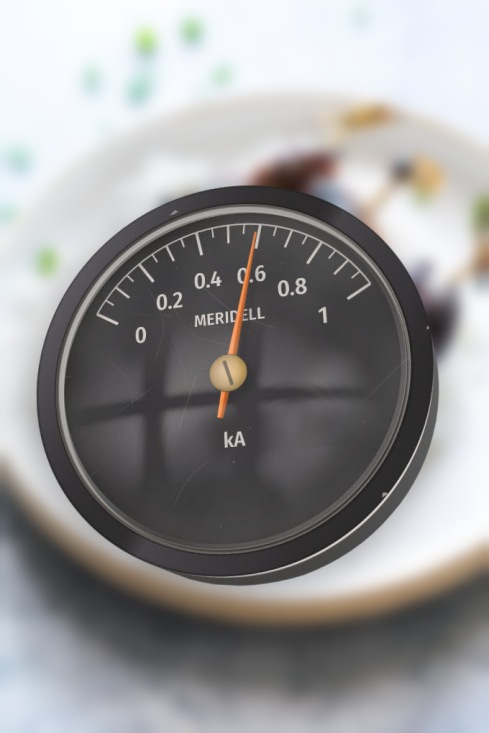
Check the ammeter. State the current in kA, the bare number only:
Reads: 0.6
